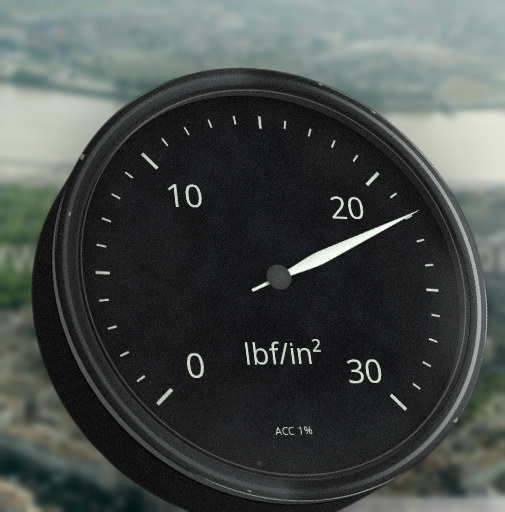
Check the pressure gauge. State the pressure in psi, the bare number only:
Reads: 22
